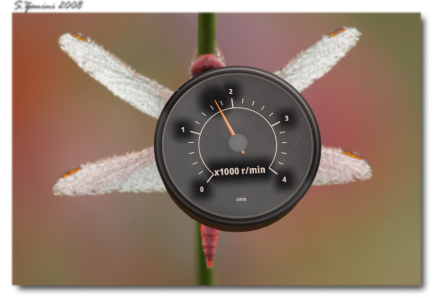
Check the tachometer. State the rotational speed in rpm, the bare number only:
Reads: 1700
